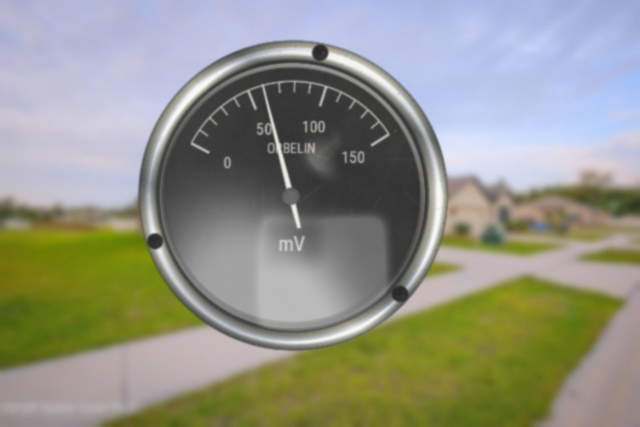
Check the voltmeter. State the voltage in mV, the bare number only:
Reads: 60
